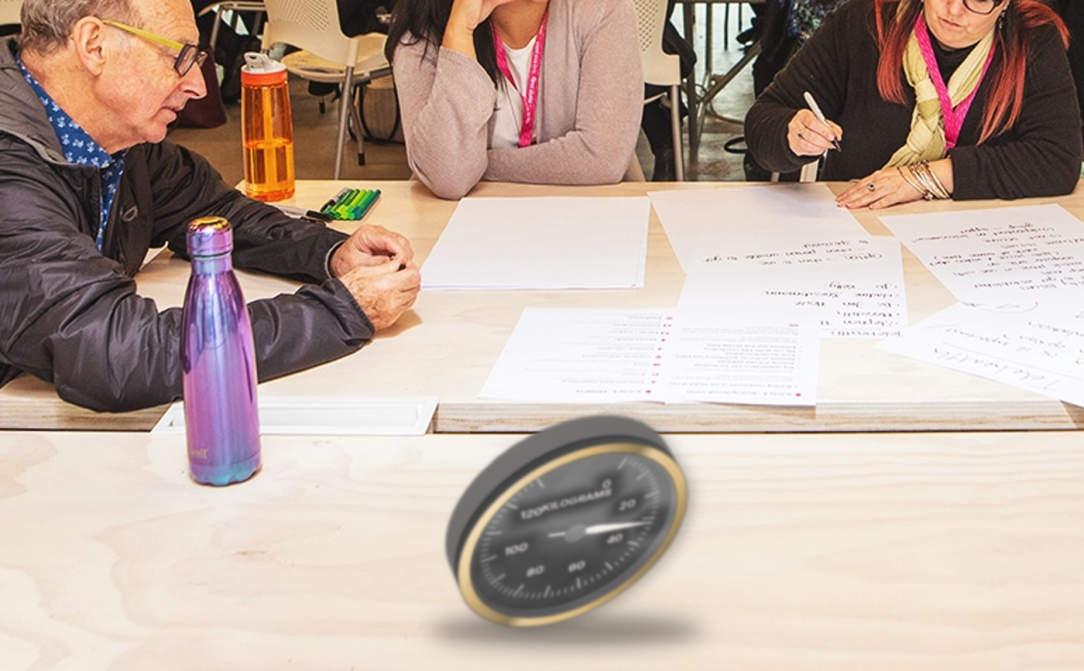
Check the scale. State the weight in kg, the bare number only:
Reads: 30
